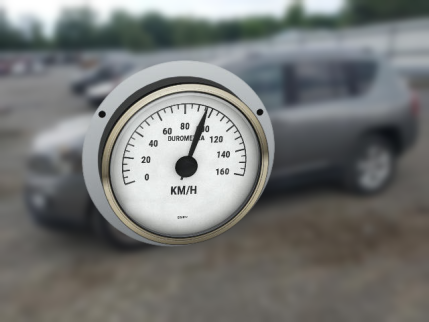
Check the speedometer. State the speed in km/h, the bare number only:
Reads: 95
